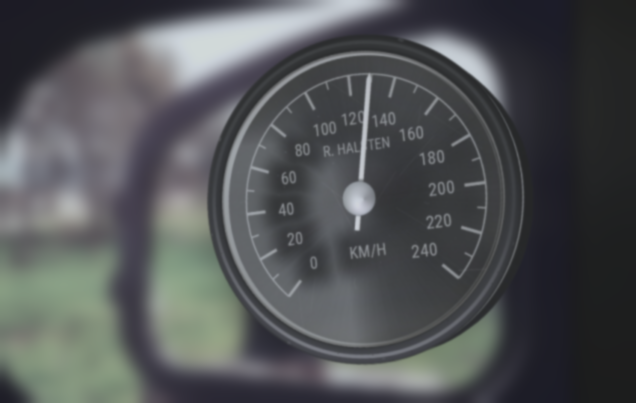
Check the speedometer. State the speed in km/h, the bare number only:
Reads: 130
